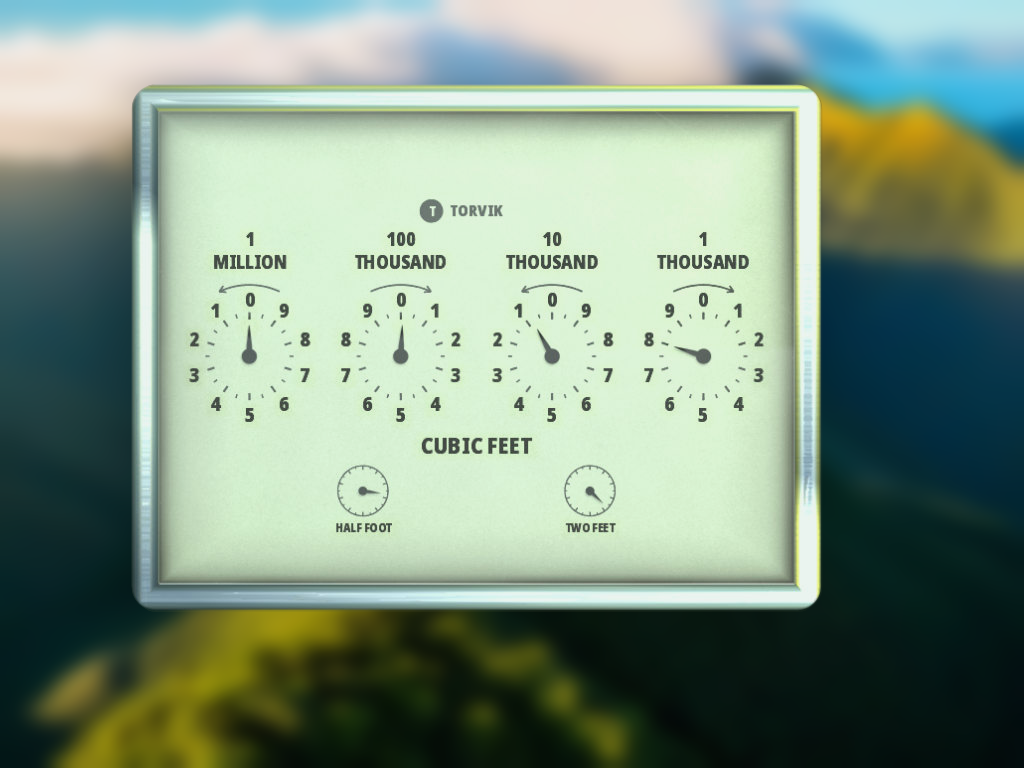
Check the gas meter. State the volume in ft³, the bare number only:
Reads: 800
